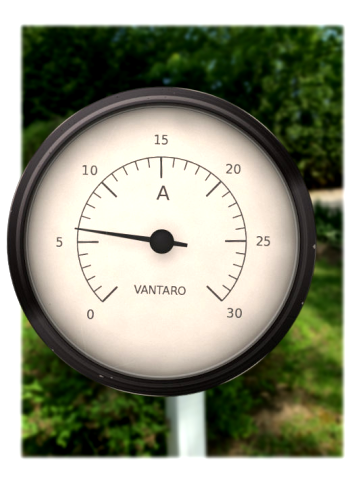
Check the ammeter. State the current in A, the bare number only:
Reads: 6
